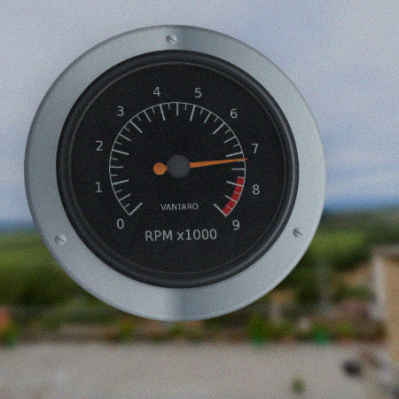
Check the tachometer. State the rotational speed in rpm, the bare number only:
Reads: 7250
